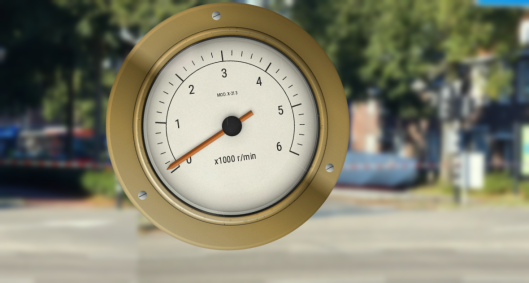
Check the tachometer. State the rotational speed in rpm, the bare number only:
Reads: 100
